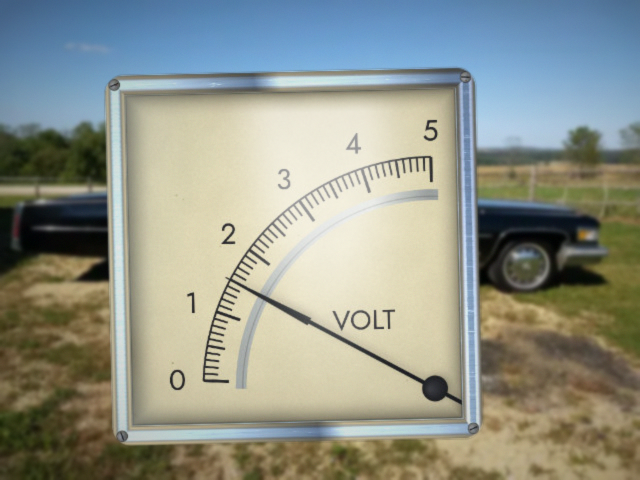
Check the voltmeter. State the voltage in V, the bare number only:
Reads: 1.5
